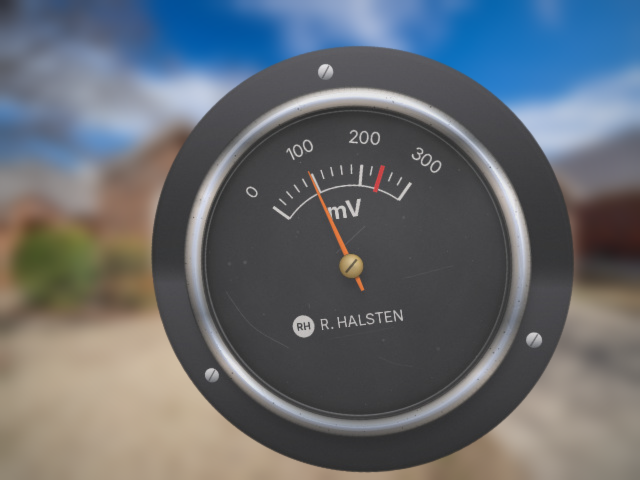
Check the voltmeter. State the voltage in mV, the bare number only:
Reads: 100
